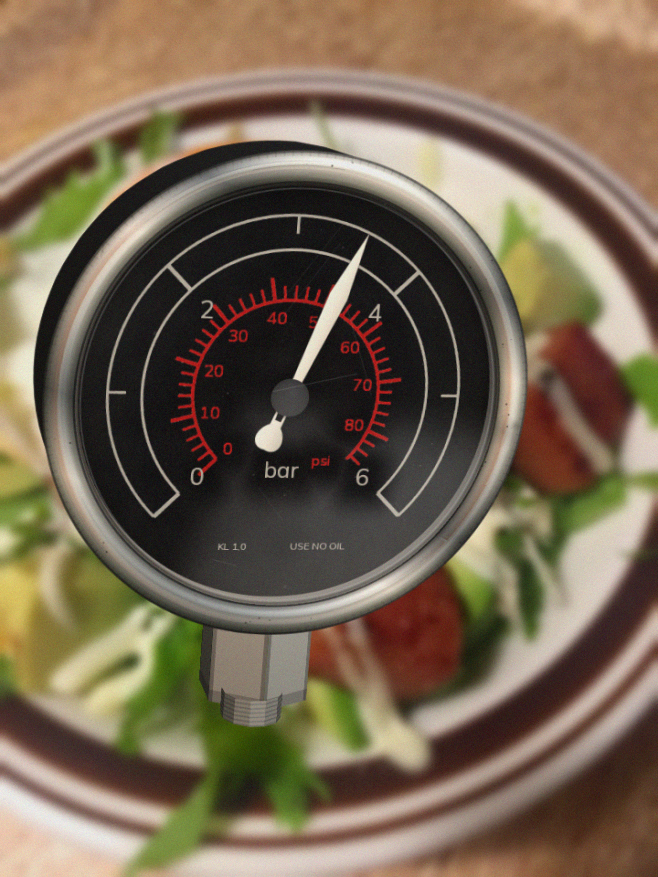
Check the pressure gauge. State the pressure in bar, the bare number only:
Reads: 3.5
